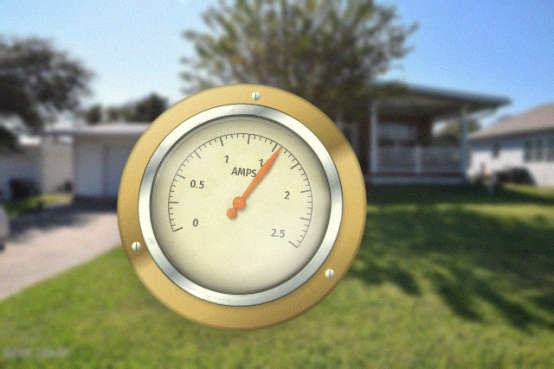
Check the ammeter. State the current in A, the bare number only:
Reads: 1.55
